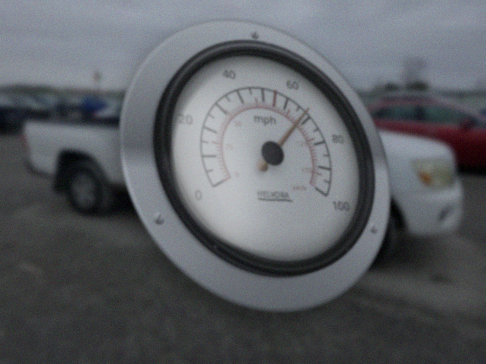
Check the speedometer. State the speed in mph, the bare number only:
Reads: 67.5
